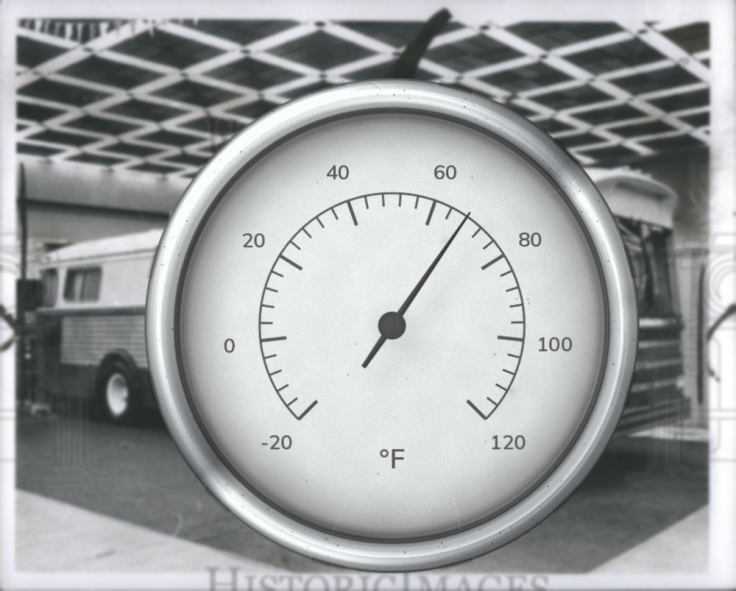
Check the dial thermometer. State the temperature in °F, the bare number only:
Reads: 68
